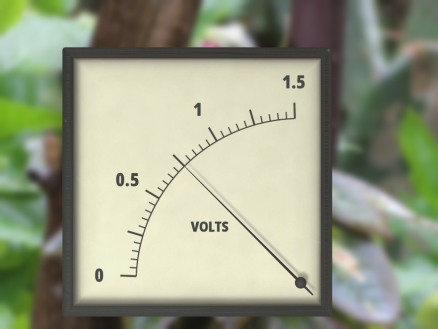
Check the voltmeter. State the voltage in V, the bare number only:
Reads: 0.75
